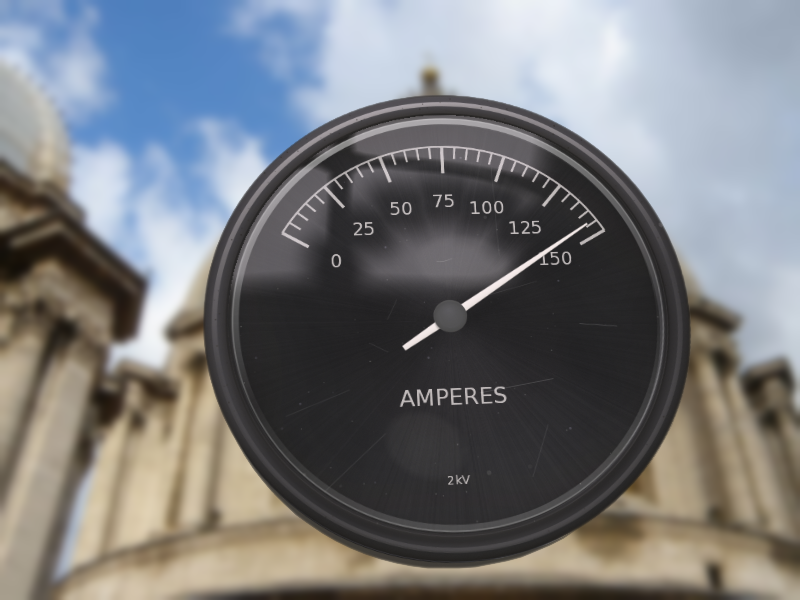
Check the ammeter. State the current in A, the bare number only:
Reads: 145
